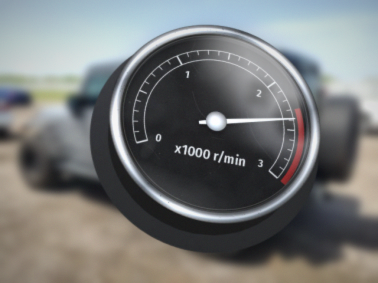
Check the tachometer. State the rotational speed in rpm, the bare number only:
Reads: 2400
